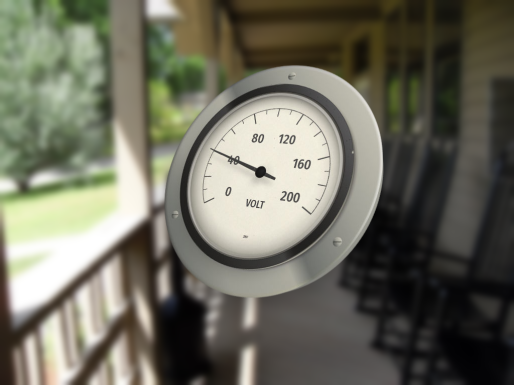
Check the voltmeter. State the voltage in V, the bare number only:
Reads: 40
